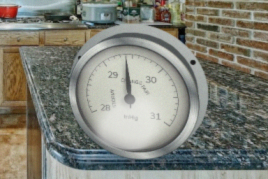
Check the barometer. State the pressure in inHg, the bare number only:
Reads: 29.4
